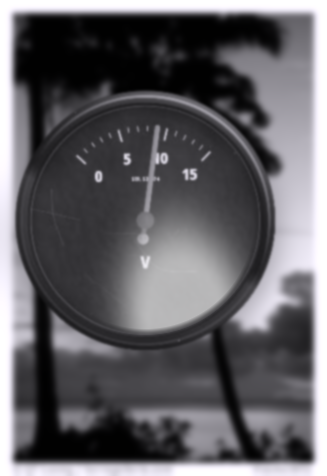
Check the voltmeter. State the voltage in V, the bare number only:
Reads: 9
